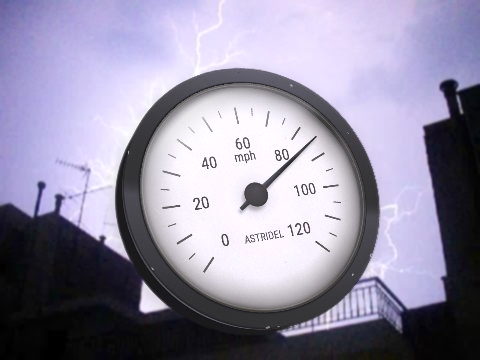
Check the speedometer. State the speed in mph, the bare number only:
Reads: 85
